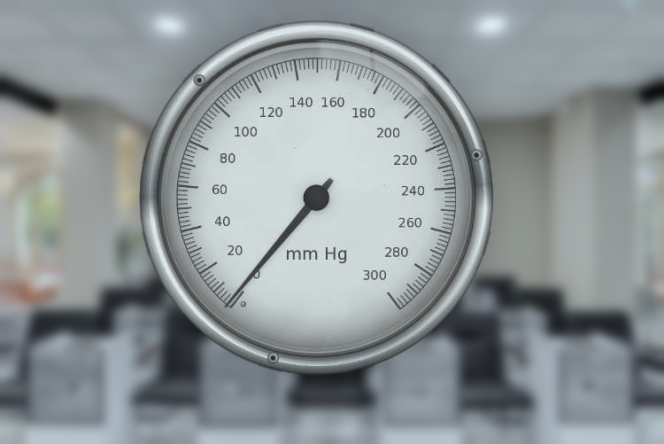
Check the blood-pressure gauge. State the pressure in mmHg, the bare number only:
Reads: 2
